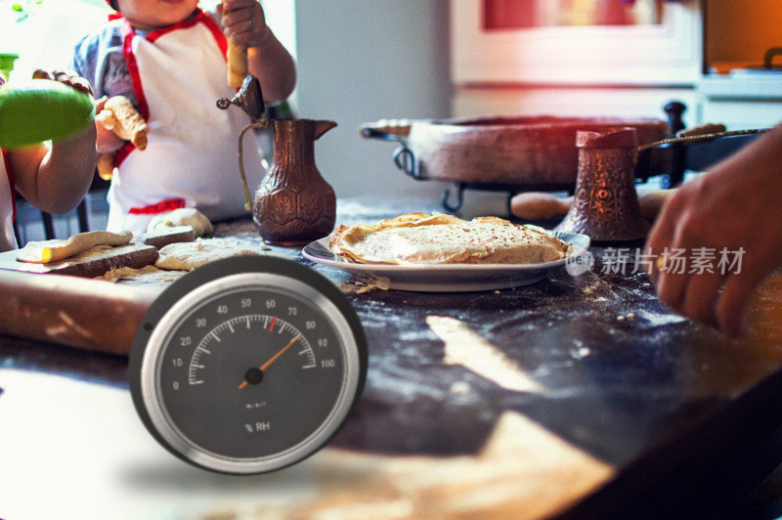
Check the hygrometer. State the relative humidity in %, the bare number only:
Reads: 80
